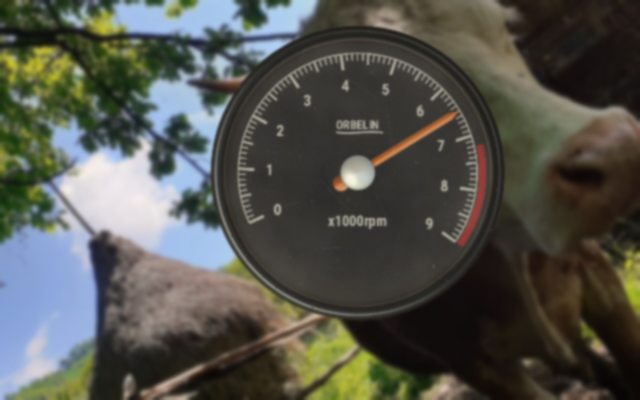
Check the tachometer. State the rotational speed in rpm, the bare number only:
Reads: 6500
